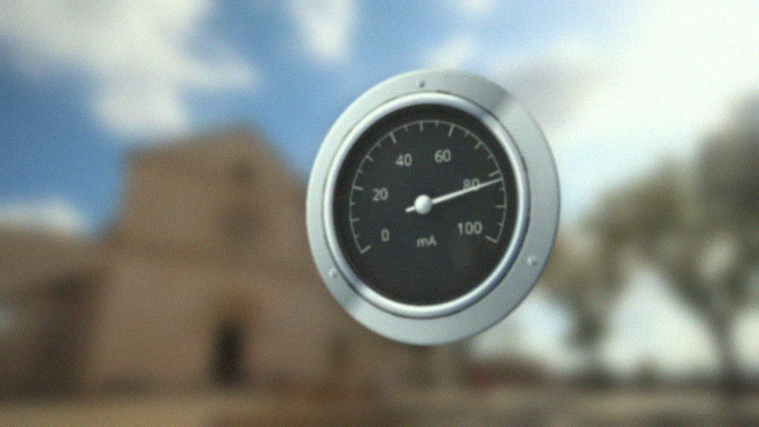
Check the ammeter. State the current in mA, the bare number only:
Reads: 82.5
